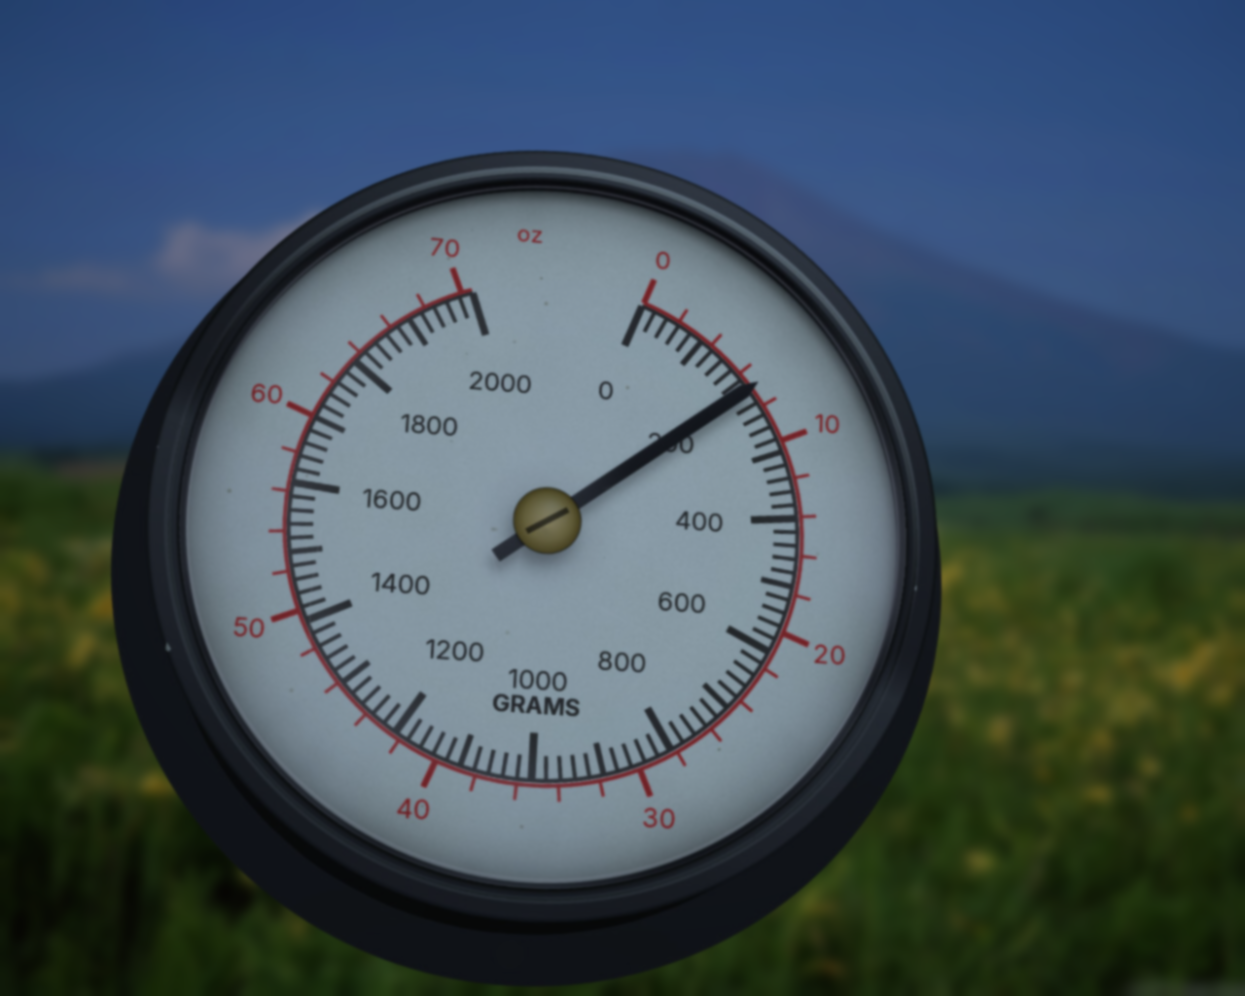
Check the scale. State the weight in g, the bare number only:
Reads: 200
